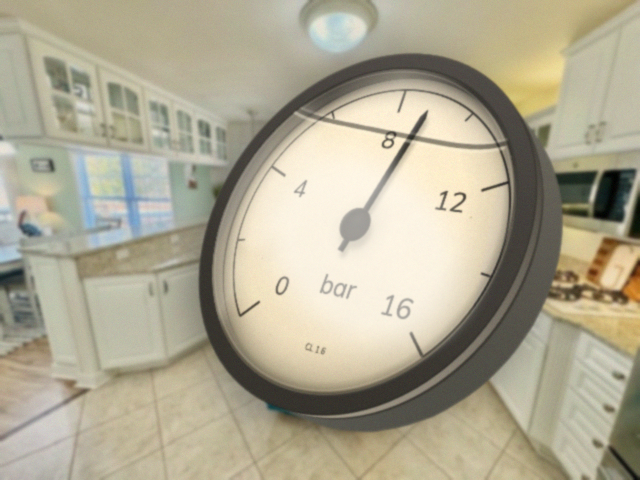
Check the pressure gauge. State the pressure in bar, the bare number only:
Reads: 9
